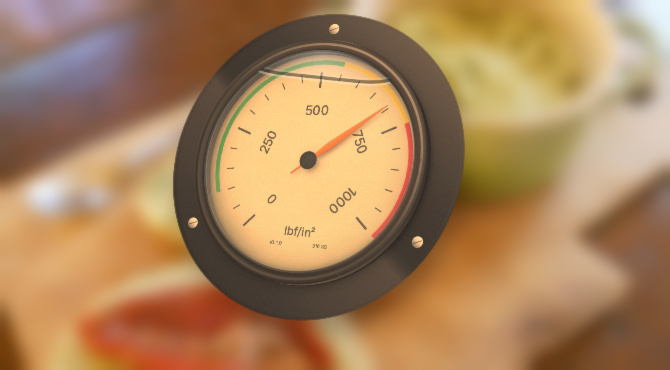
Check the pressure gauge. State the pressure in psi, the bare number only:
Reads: 700
